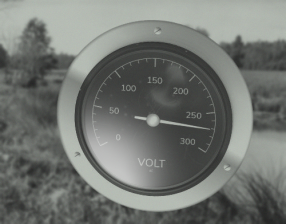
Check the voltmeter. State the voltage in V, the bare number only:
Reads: 270
